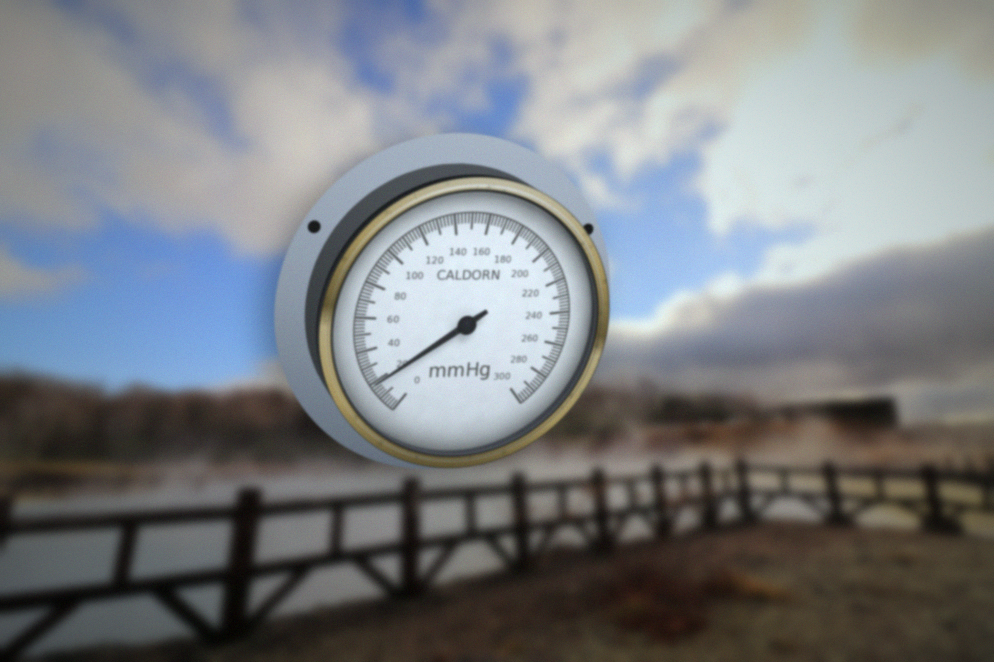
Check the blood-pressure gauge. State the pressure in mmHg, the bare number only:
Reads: 20
